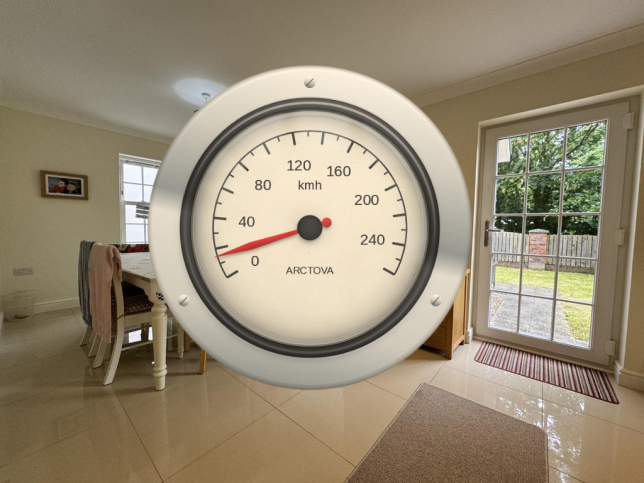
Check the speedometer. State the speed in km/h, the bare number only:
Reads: 15
